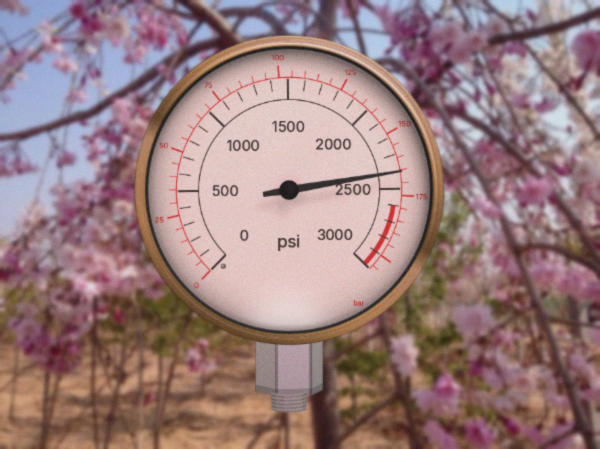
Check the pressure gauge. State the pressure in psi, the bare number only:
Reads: 2400
